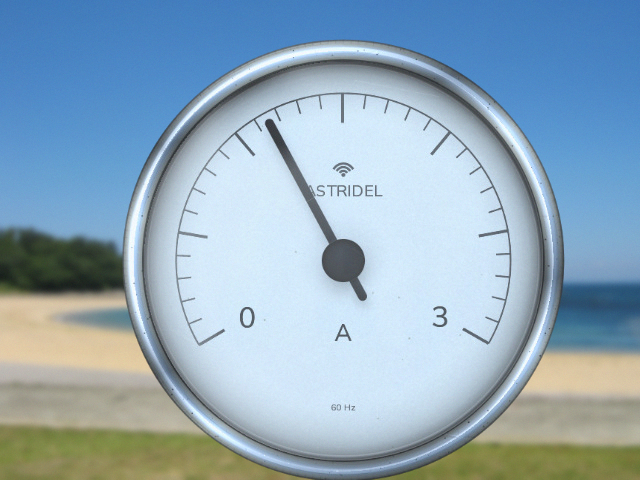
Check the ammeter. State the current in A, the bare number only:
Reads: 1.15
